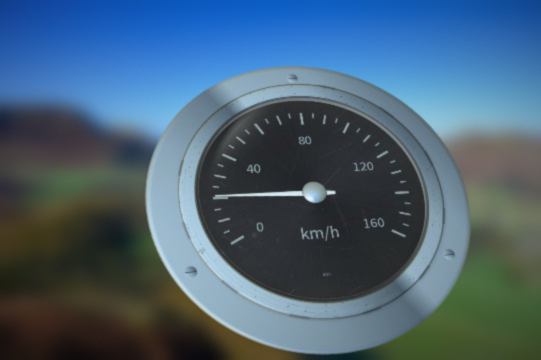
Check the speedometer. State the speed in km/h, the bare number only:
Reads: 20
